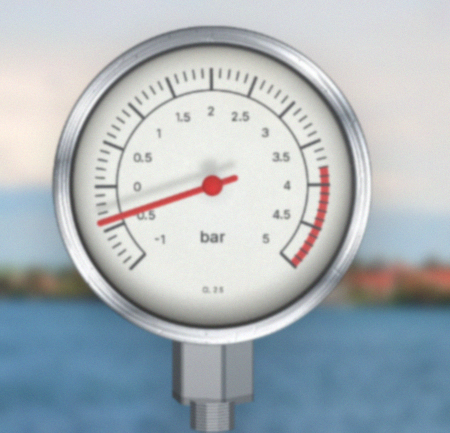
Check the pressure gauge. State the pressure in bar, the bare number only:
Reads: -0.4
